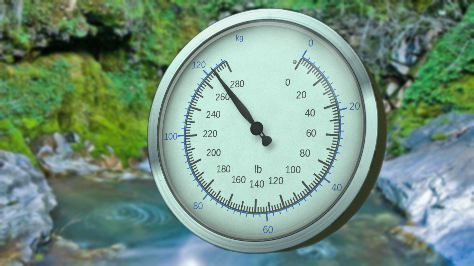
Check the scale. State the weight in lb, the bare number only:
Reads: 270
